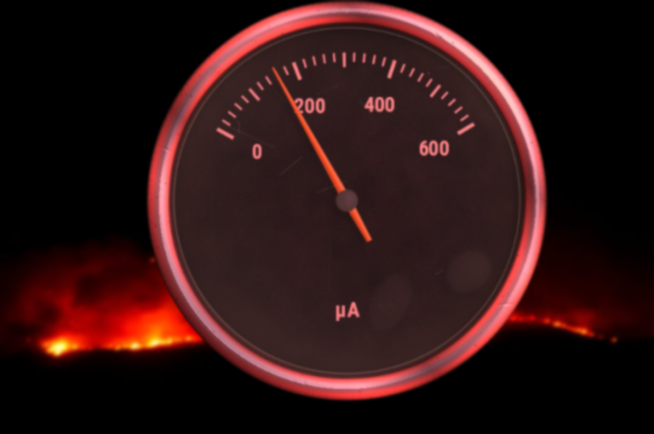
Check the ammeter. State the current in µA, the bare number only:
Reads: 160
